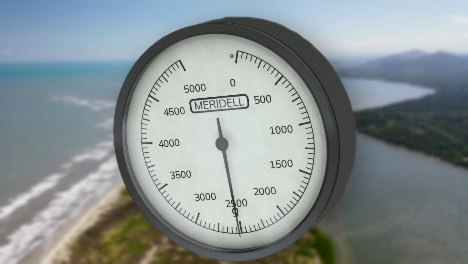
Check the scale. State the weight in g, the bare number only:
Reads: 2500
